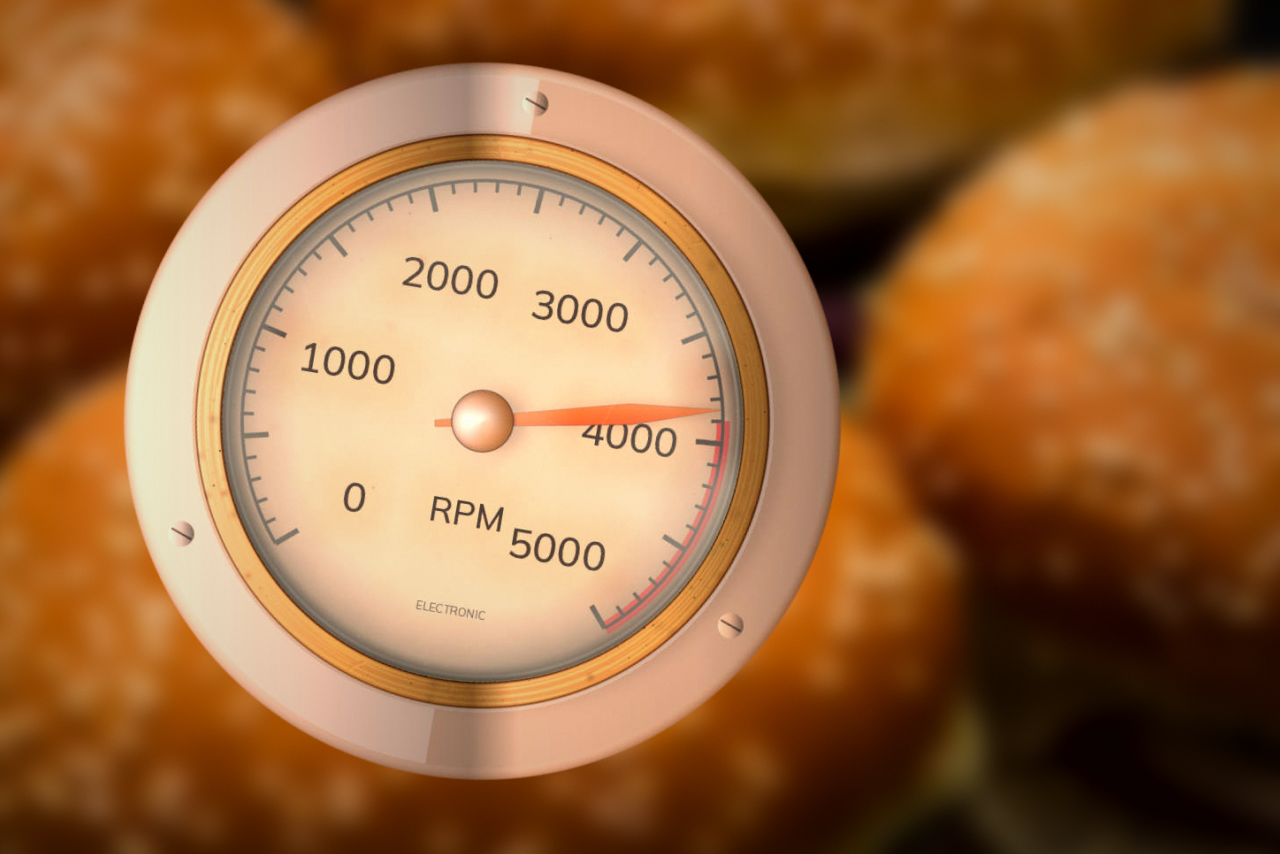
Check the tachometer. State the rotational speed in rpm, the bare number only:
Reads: 3850
